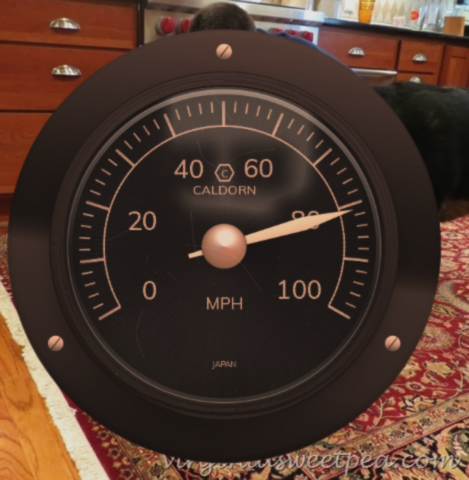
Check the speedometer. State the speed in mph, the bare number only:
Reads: 81
